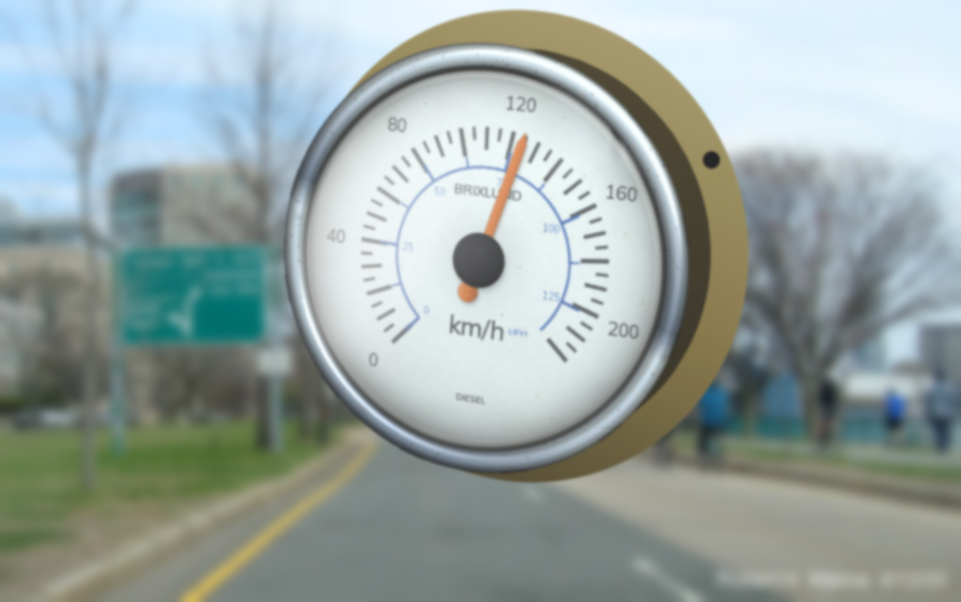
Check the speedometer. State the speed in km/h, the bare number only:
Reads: 125
